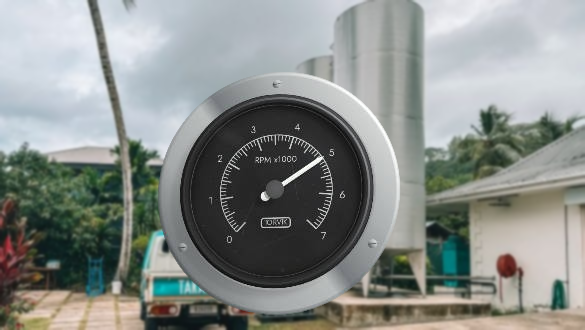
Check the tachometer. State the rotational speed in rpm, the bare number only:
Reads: 5000
